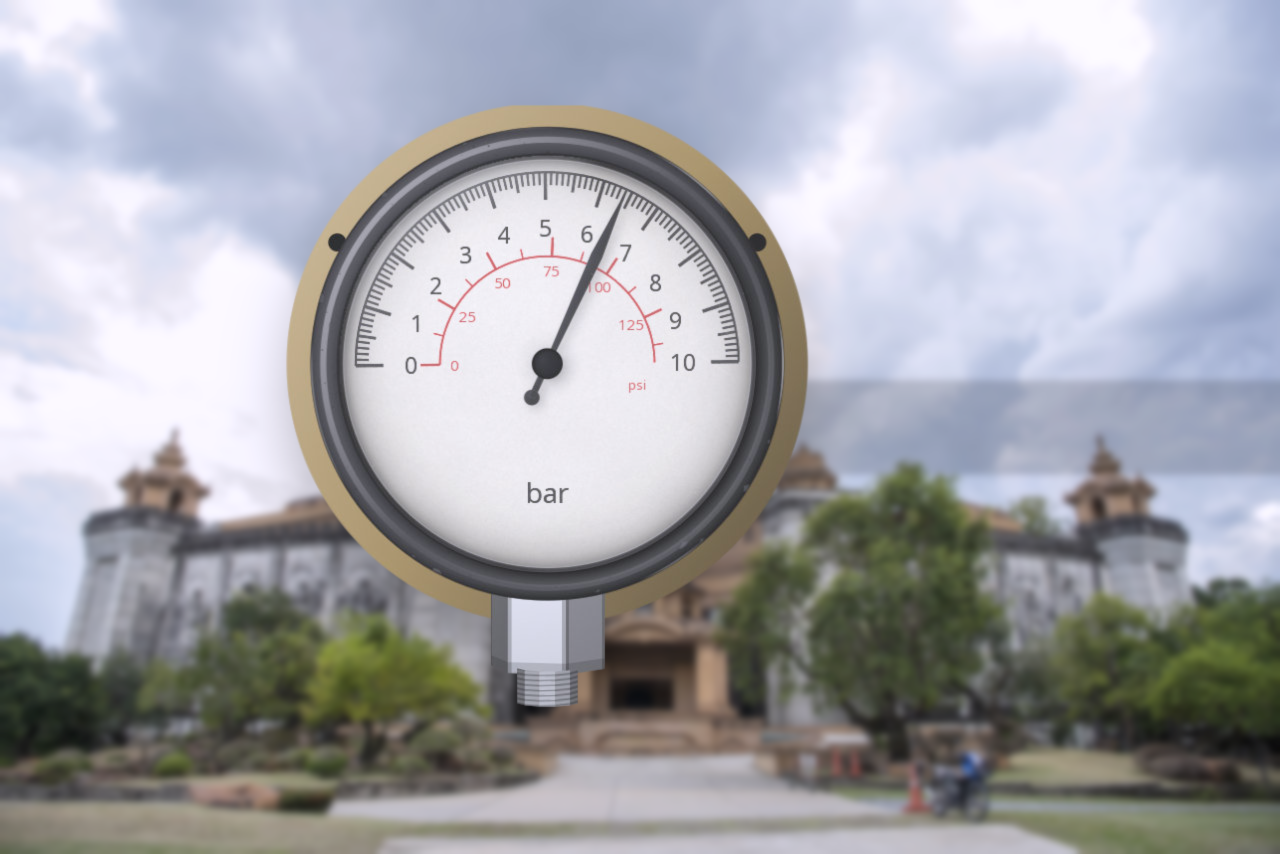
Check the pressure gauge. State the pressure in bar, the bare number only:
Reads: 6.4
